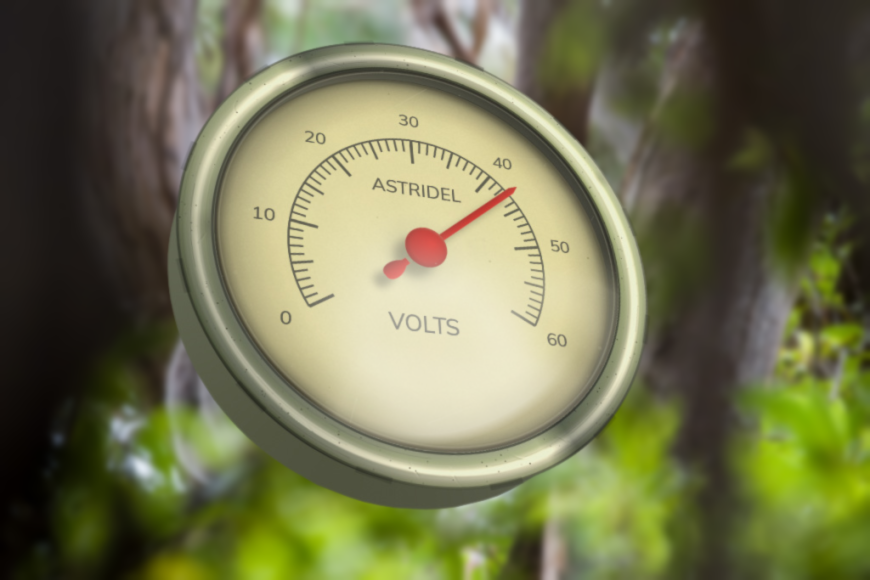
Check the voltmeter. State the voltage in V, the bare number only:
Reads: 43
